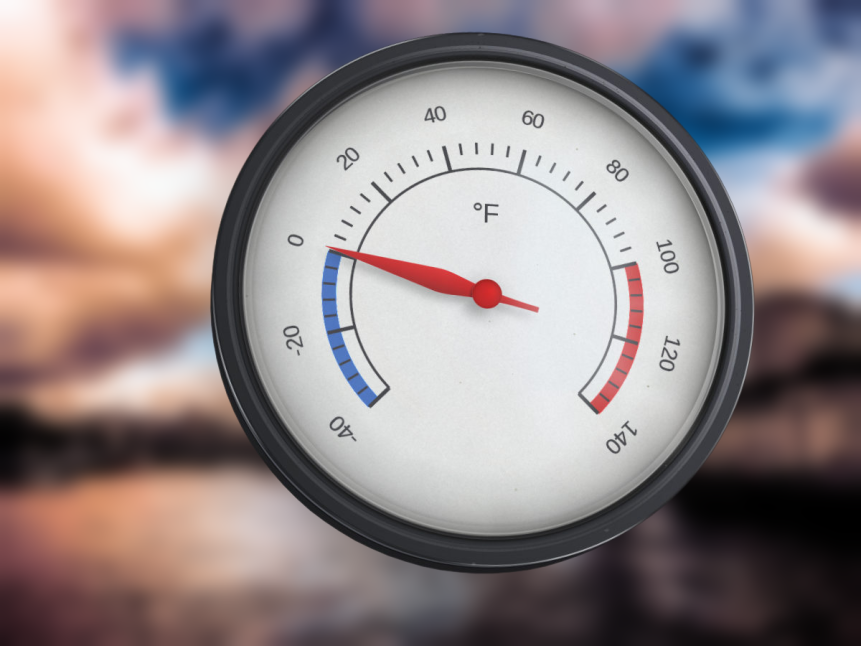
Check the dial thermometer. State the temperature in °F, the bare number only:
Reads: 0
